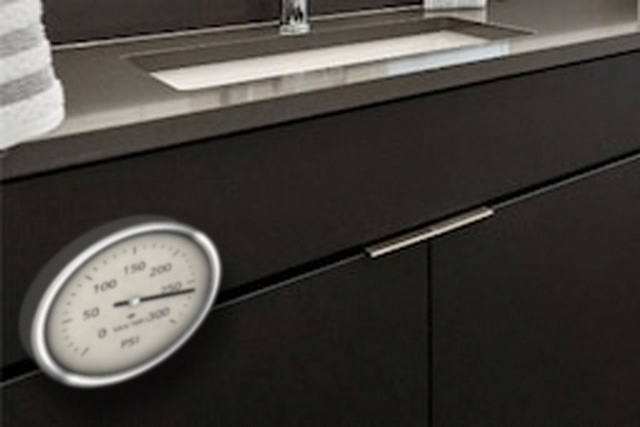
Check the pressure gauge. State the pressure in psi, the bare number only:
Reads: 260
